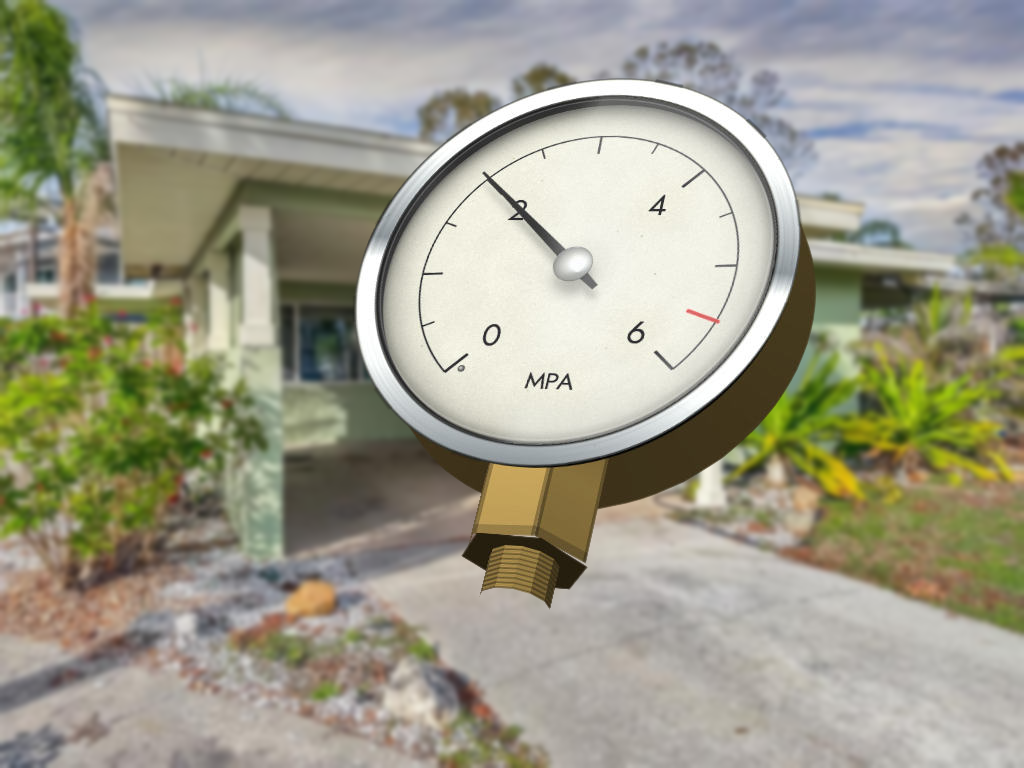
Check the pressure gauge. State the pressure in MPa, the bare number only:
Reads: 2
